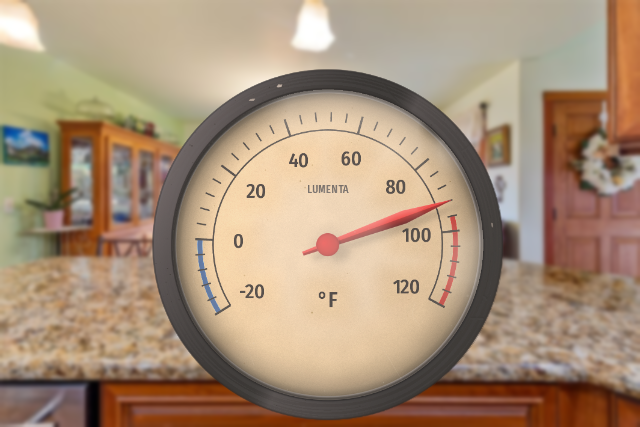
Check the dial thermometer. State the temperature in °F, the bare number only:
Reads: 92
